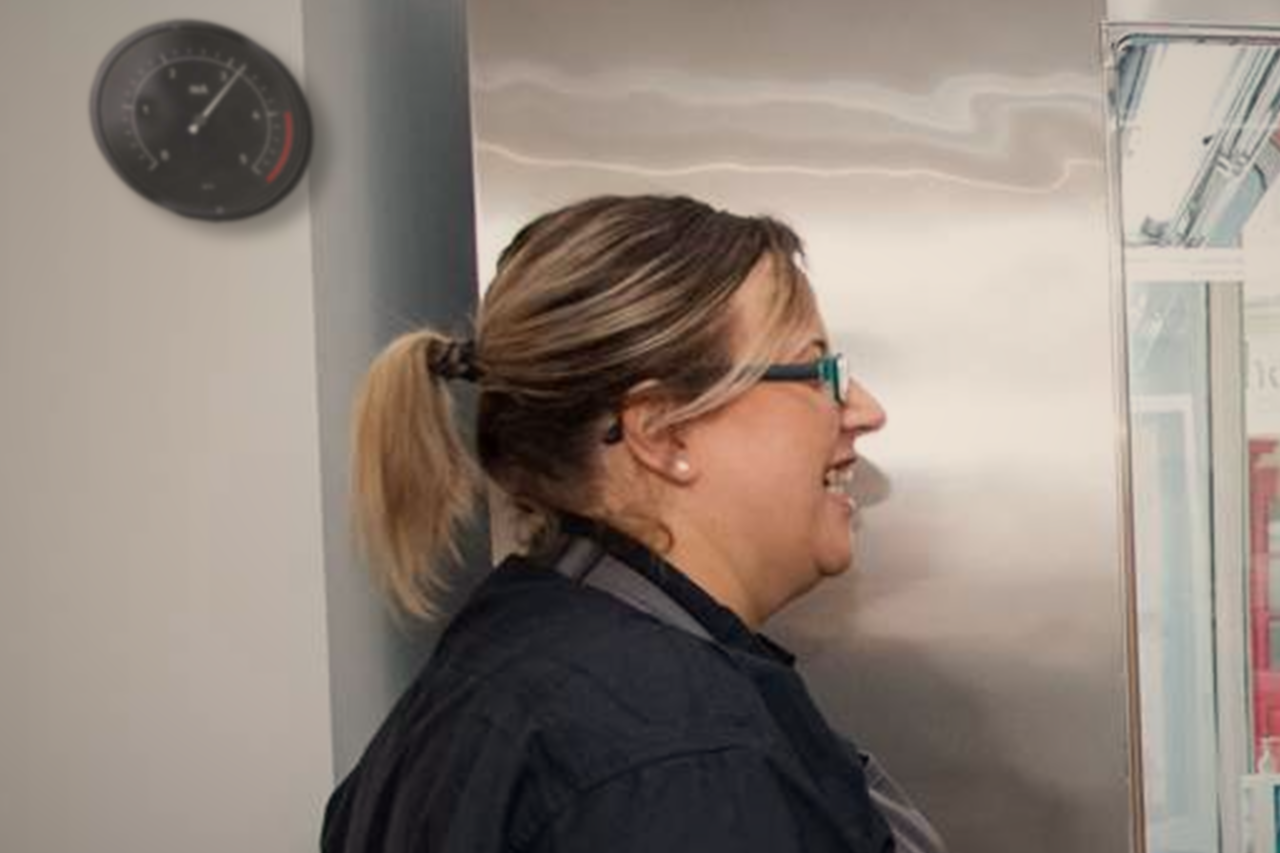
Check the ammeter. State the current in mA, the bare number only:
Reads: 3.2
